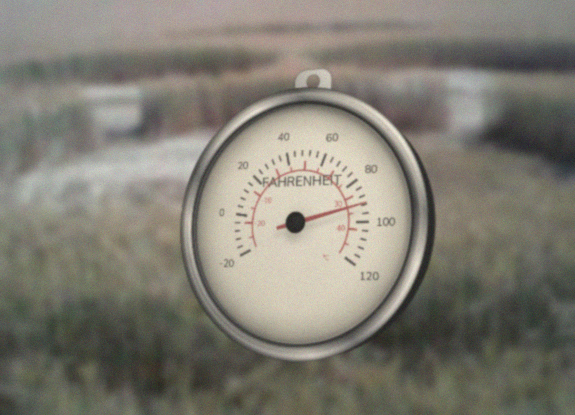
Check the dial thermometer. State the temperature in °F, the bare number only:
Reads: 92
